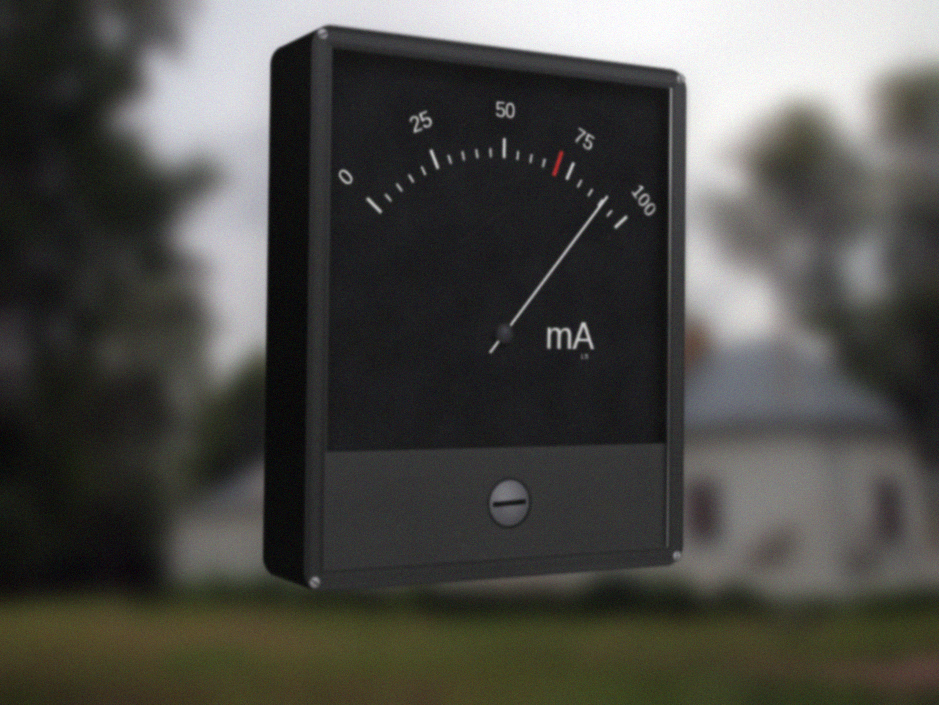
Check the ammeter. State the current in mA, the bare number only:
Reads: 90
